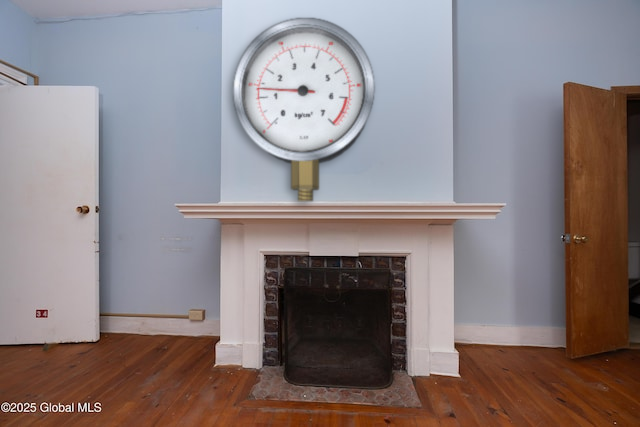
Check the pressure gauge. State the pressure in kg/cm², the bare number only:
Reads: 1.25
